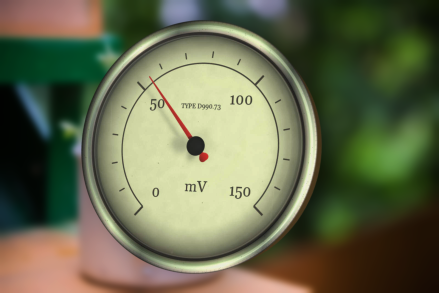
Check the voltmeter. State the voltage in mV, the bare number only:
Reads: 55
